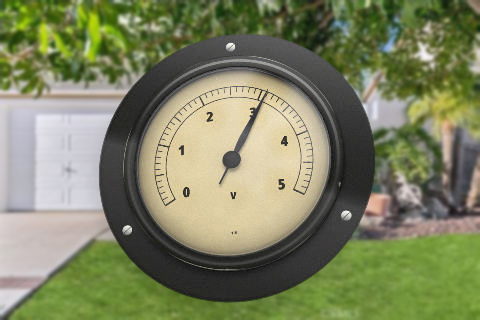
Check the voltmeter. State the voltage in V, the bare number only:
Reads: 3.1
